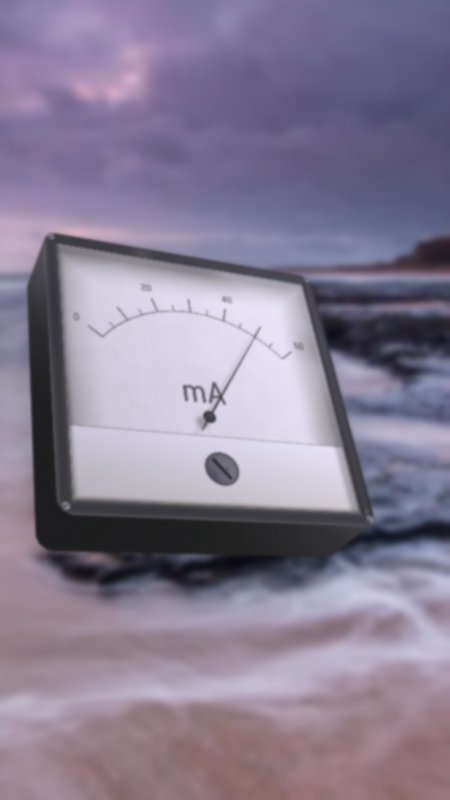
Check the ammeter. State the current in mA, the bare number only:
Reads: 50
